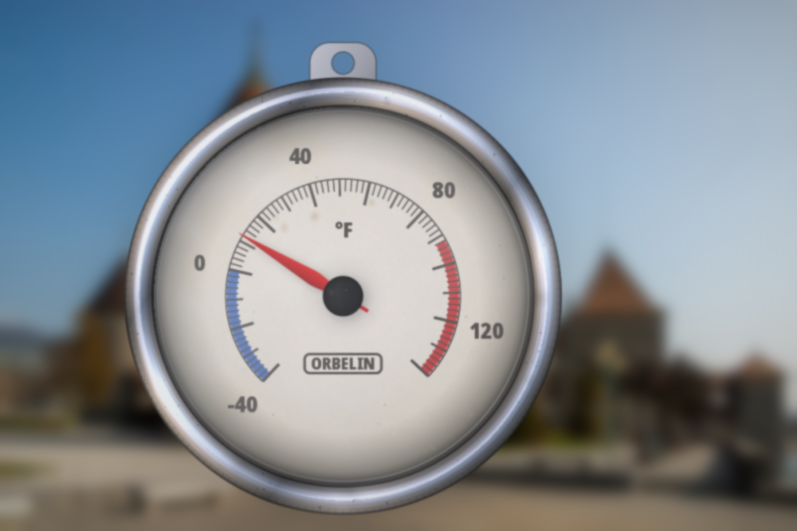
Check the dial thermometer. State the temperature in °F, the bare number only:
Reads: 12
